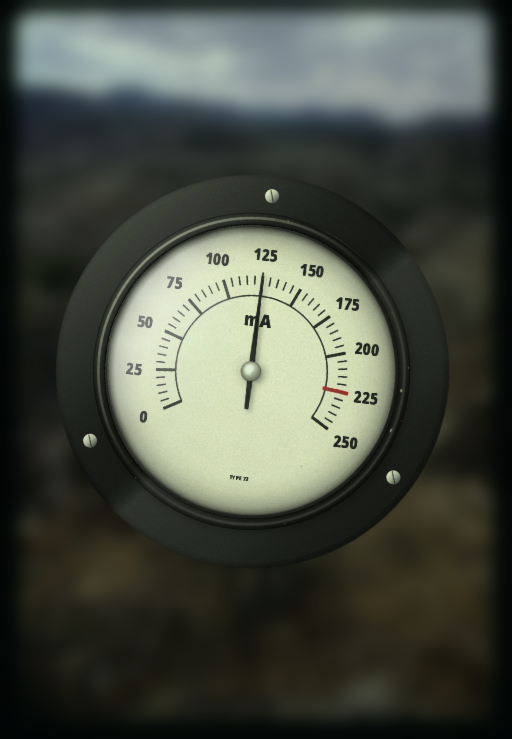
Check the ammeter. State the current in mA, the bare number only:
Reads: 125
